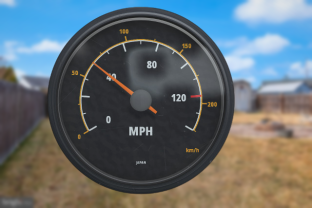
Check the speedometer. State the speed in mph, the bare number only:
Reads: 40
